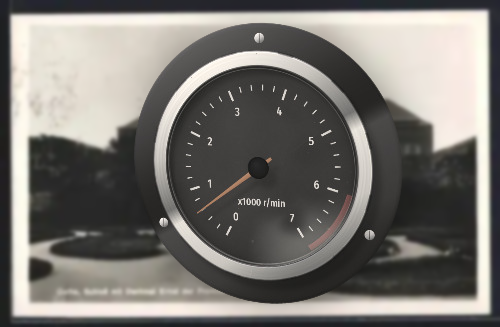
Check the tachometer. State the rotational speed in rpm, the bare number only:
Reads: 600
